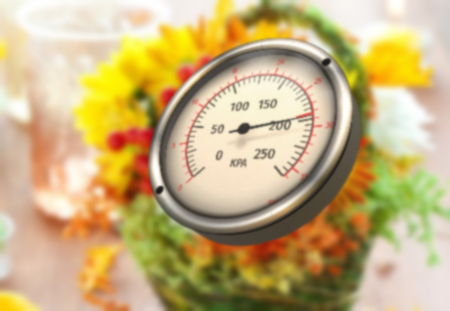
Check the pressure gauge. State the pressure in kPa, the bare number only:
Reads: 200
